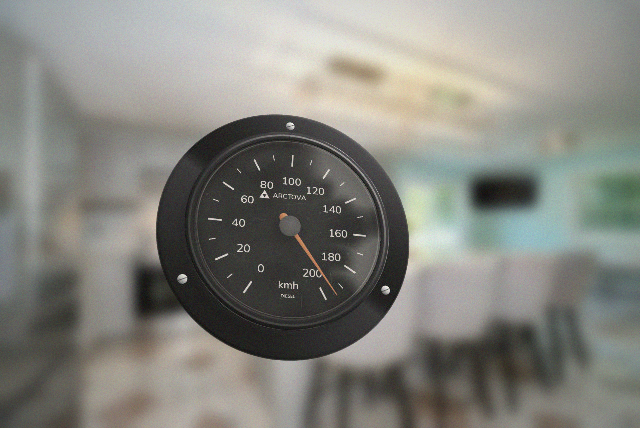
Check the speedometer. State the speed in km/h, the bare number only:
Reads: 195
